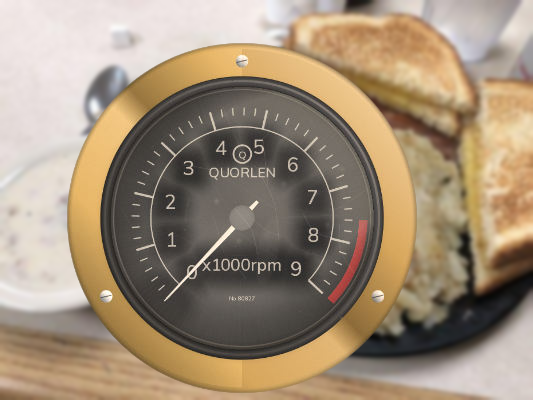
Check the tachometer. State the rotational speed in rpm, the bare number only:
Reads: 0
